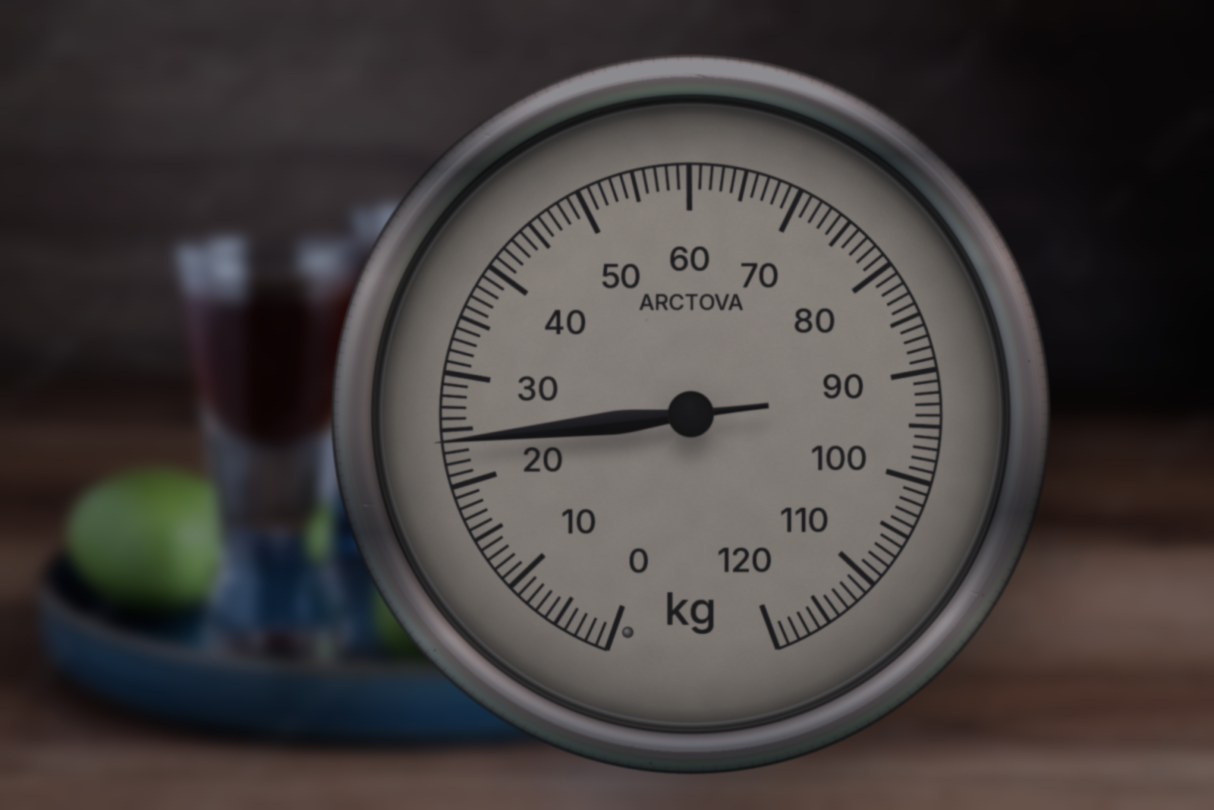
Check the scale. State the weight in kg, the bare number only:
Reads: 24
